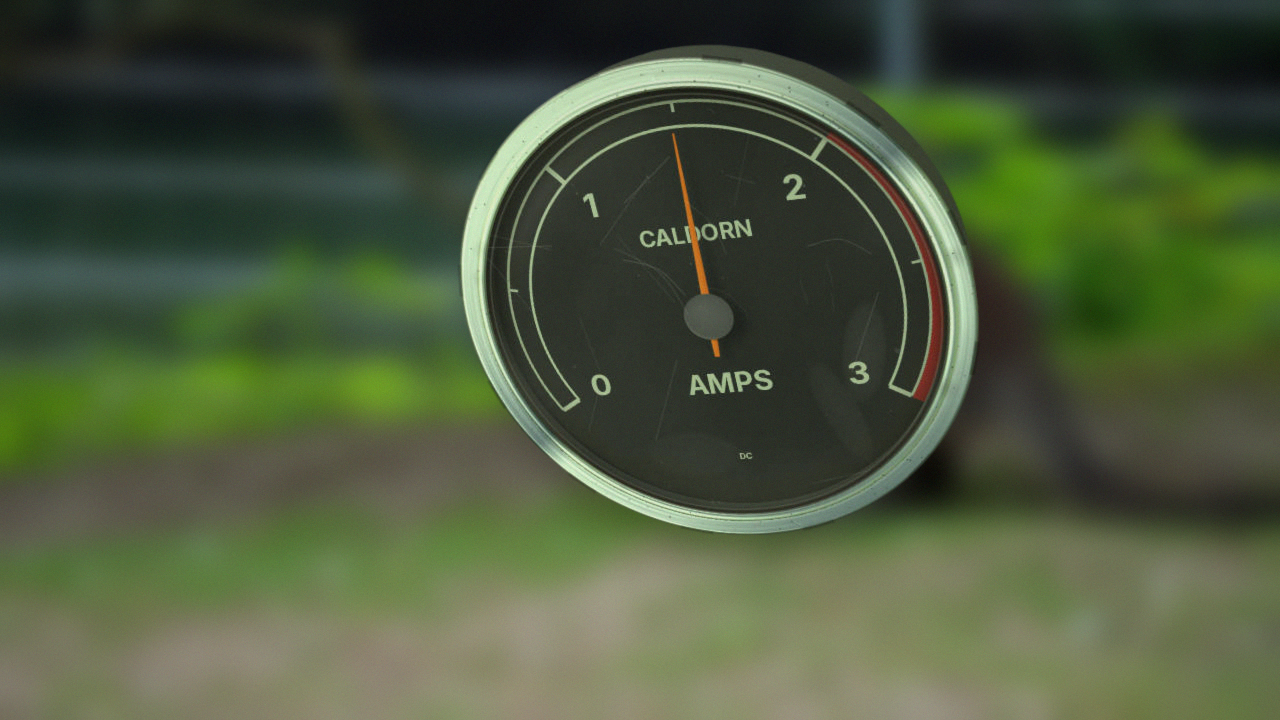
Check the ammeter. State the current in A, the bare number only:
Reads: 1.5
